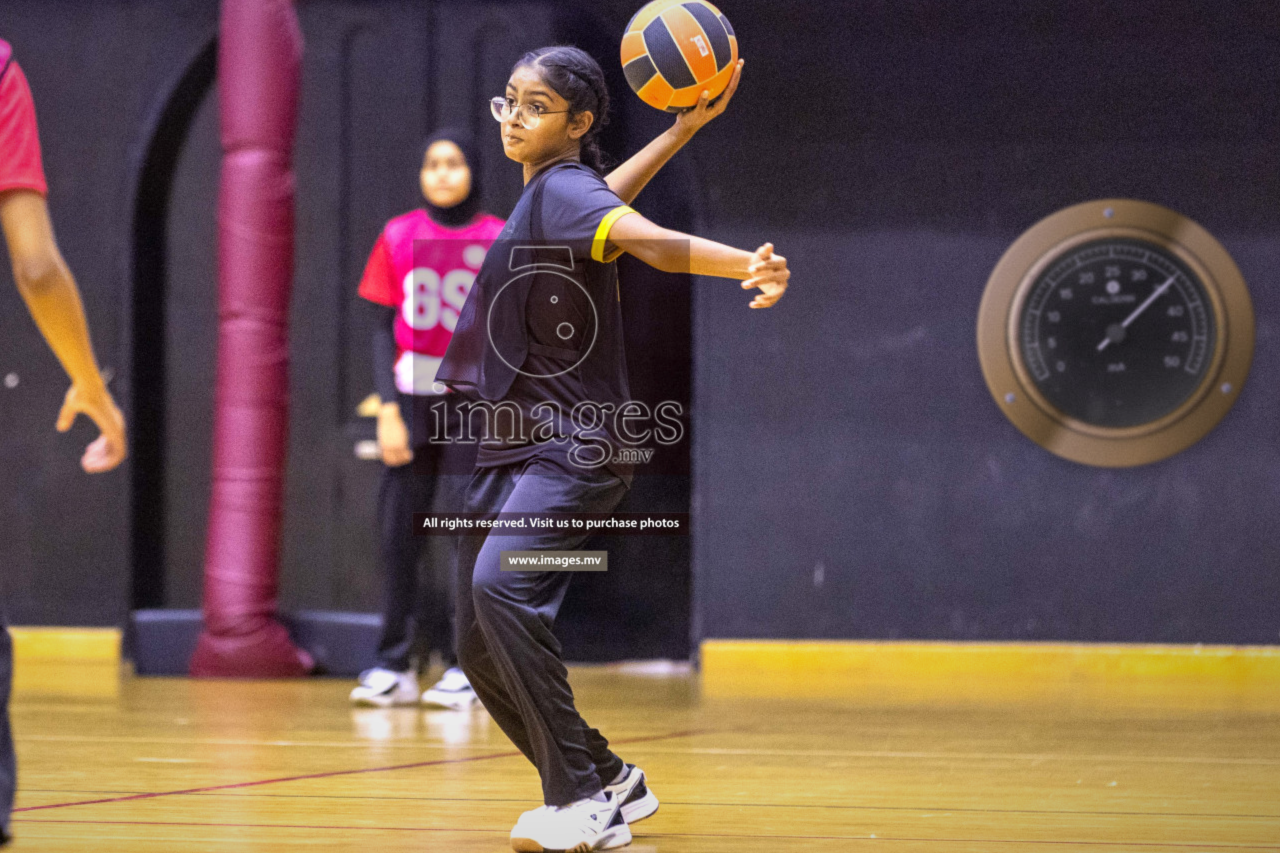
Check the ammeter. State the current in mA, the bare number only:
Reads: 35
